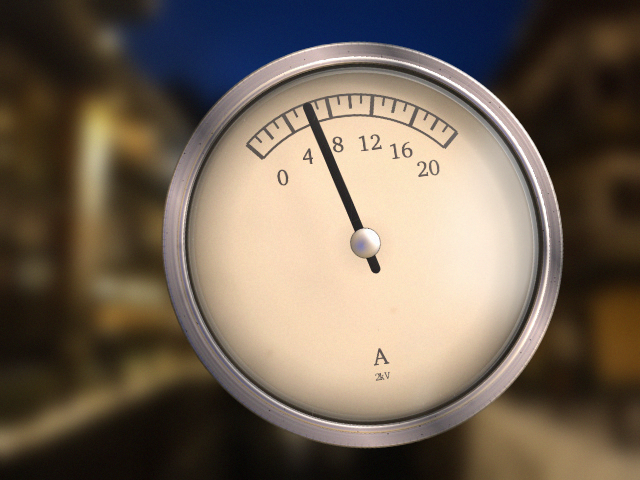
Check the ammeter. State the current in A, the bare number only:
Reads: 6
